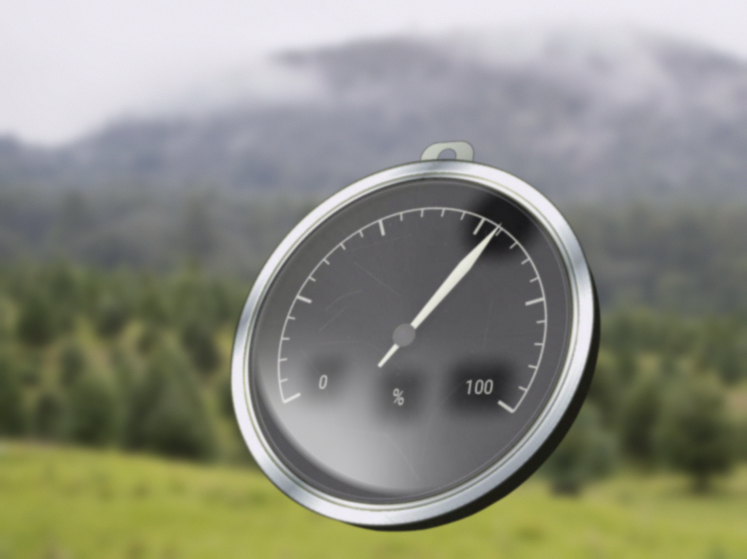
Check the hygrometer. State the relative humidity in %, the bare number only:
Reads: 64
